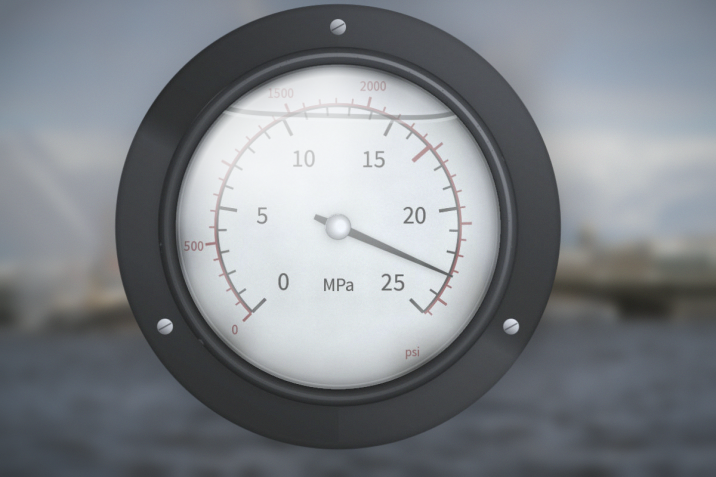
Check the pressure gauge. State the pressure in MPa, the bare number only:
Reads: 23
